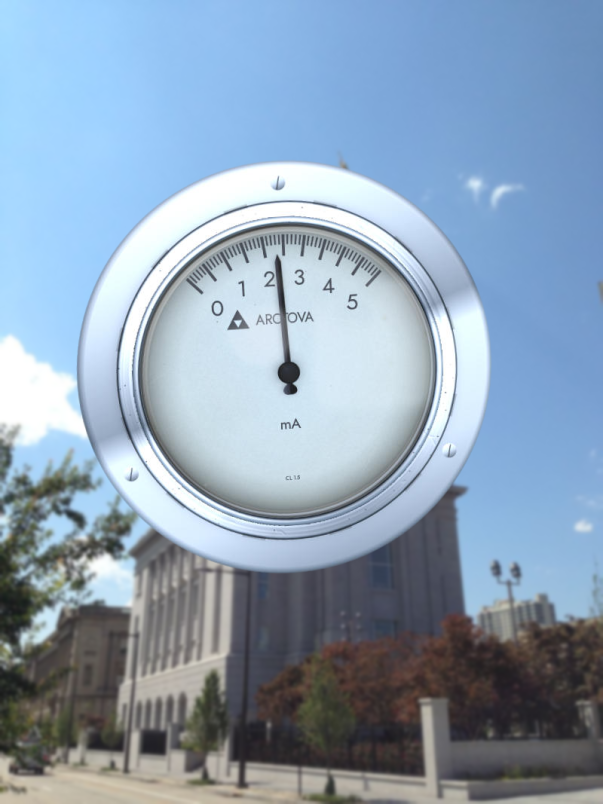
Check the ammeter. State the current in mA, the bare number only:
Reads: 2.3
